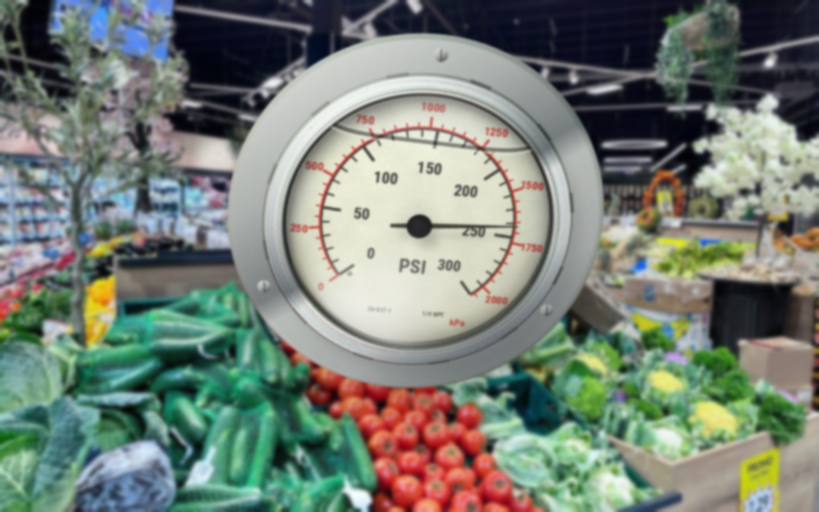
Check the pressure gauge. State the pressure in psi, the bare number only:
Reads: 240
